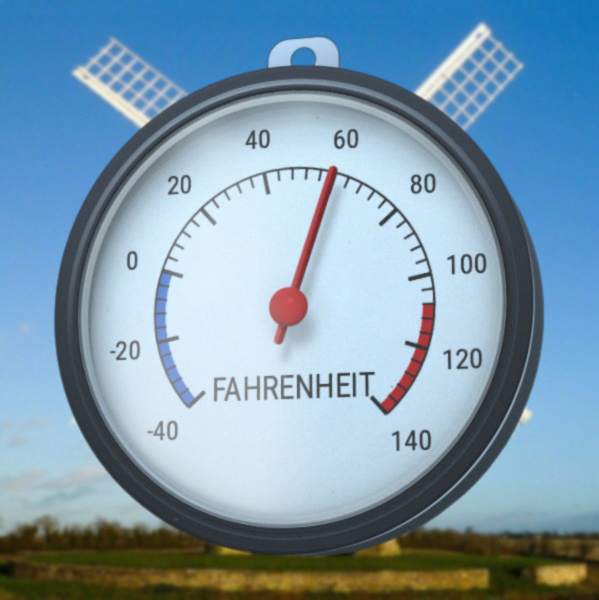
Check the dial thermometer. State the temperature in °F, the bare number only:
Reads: 60
